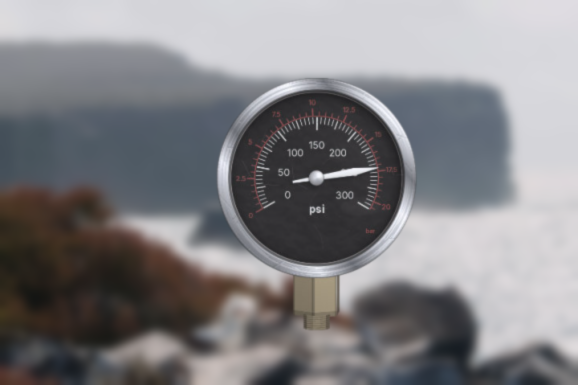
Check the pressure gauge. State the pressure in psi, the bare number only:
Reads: 250
